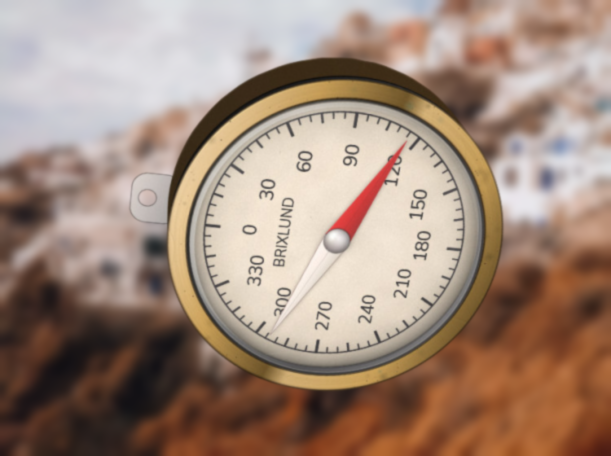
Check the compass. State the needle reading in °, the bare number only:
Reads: 115
